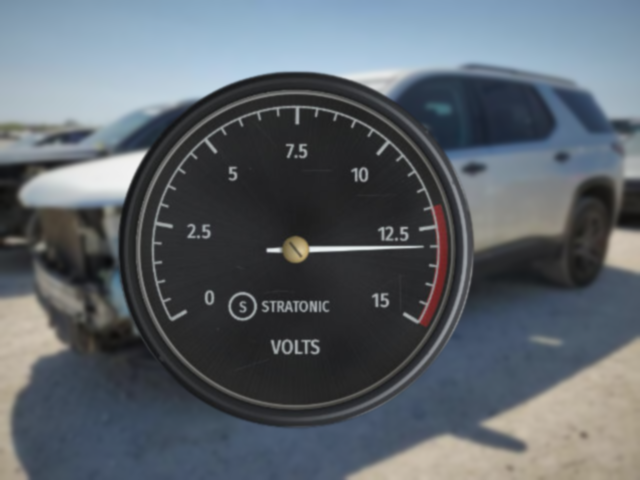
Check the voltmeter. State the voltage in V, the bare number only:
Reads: 13
